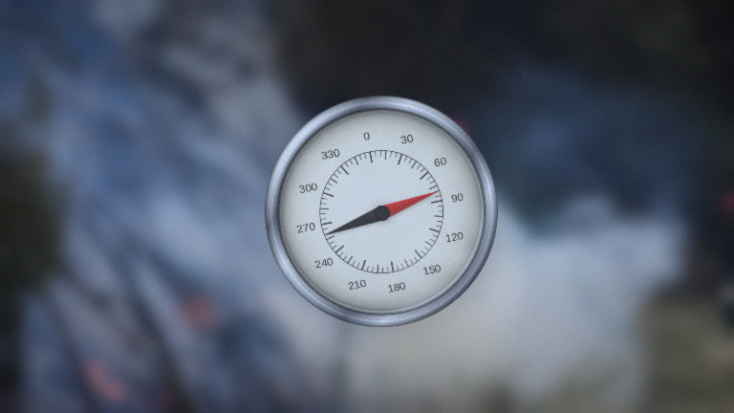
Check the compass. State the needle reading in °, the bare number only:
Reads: 80
